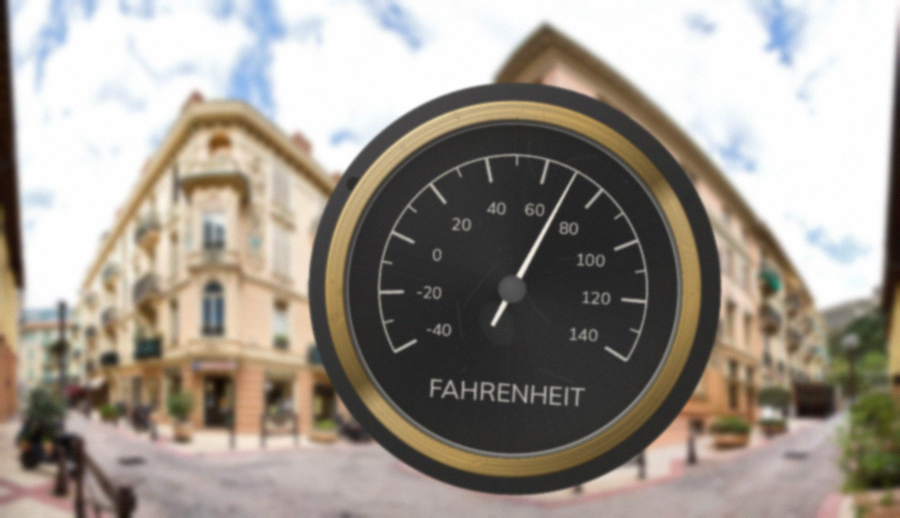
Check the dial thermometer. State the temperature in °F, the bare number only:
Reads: 70
